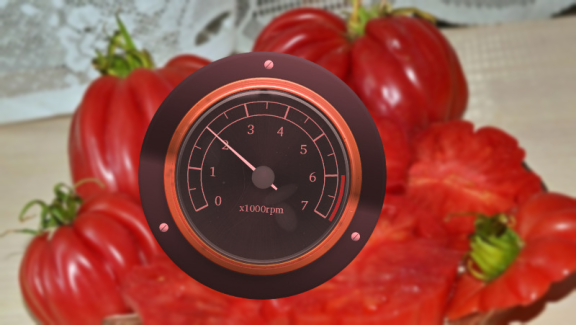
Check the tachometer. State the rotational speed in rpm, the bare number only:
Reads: 2000
